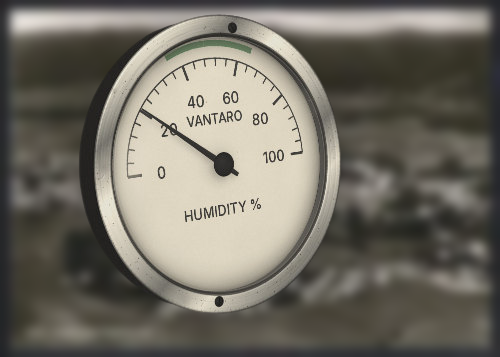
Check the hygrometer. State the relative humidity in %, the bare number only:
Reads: 20
